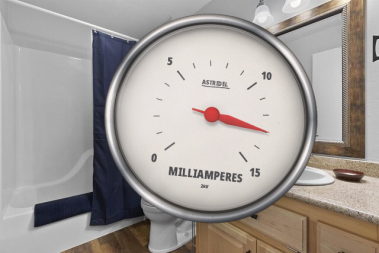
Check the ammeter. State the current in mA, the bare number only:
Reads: 13
